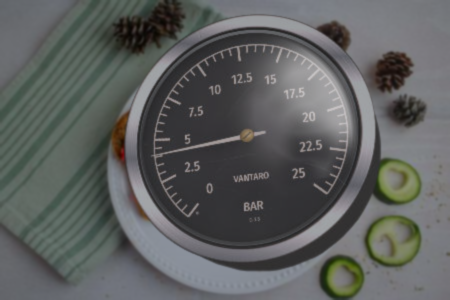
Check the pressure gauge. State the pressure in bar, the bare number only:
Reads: 4
